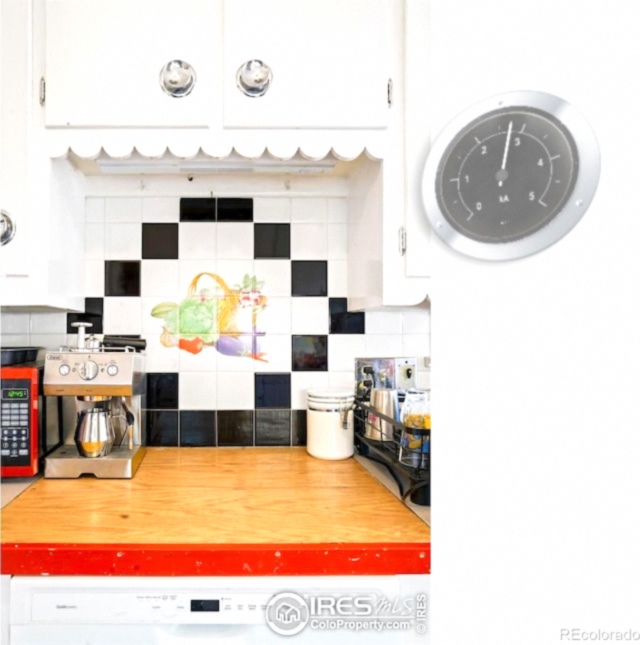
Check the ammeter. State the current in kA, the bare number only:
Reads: 2.75
